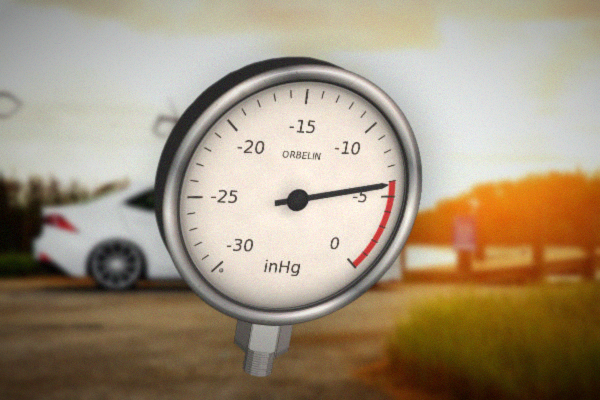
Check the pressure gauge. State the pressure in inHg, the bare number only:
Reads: -6
